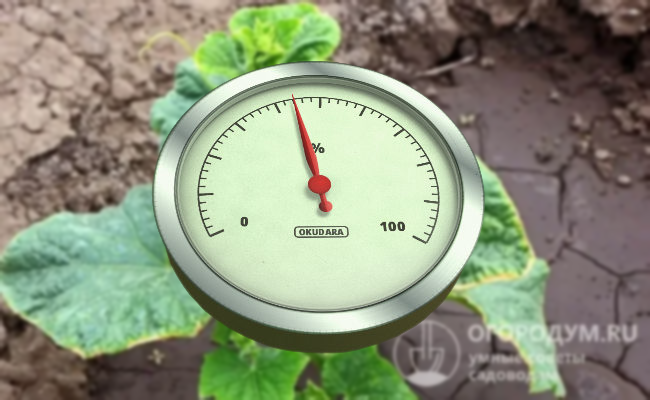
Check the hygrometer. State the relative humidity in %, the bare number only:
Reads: 44
